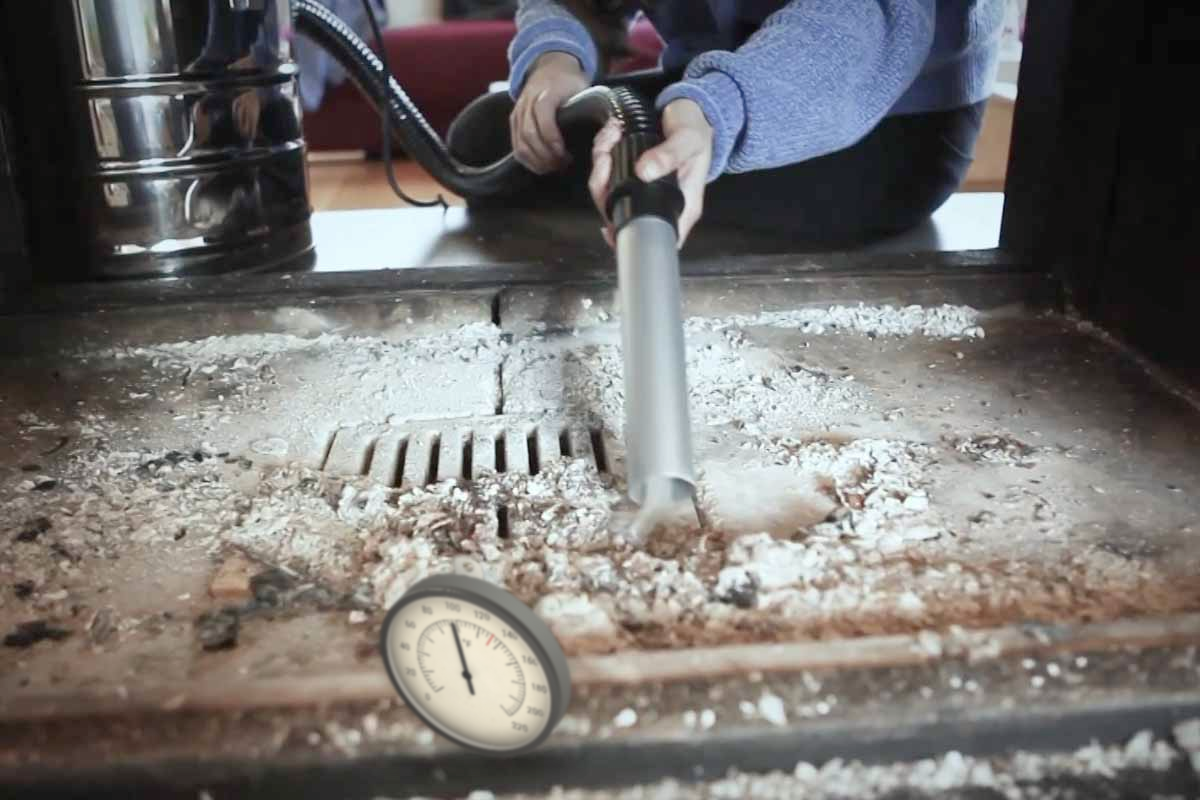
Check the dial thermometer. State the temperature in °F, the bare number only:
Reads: 100
